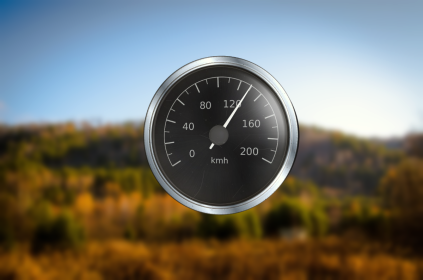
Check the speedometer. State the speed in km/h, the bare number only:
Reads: 130
